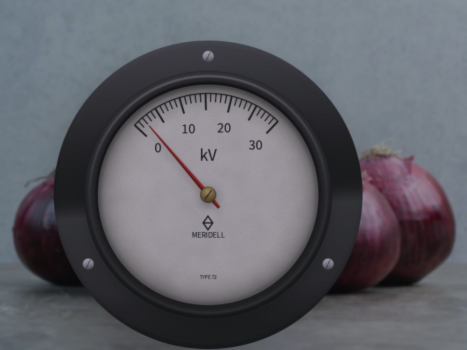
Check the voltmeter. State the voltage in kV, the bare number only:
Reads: 2
